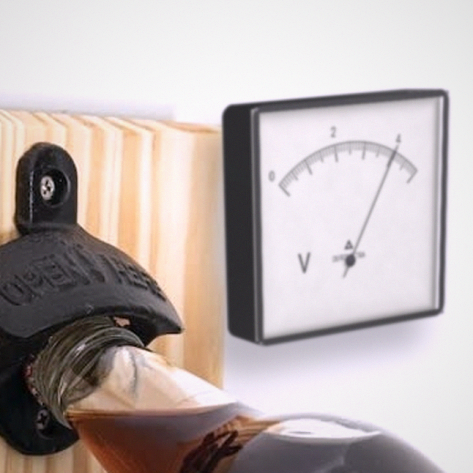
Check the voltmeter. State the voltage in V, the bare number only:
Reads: 4
